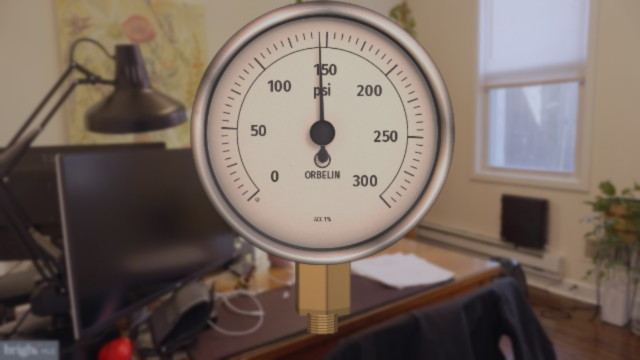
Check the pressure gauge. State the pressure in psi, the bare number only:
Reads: 145
